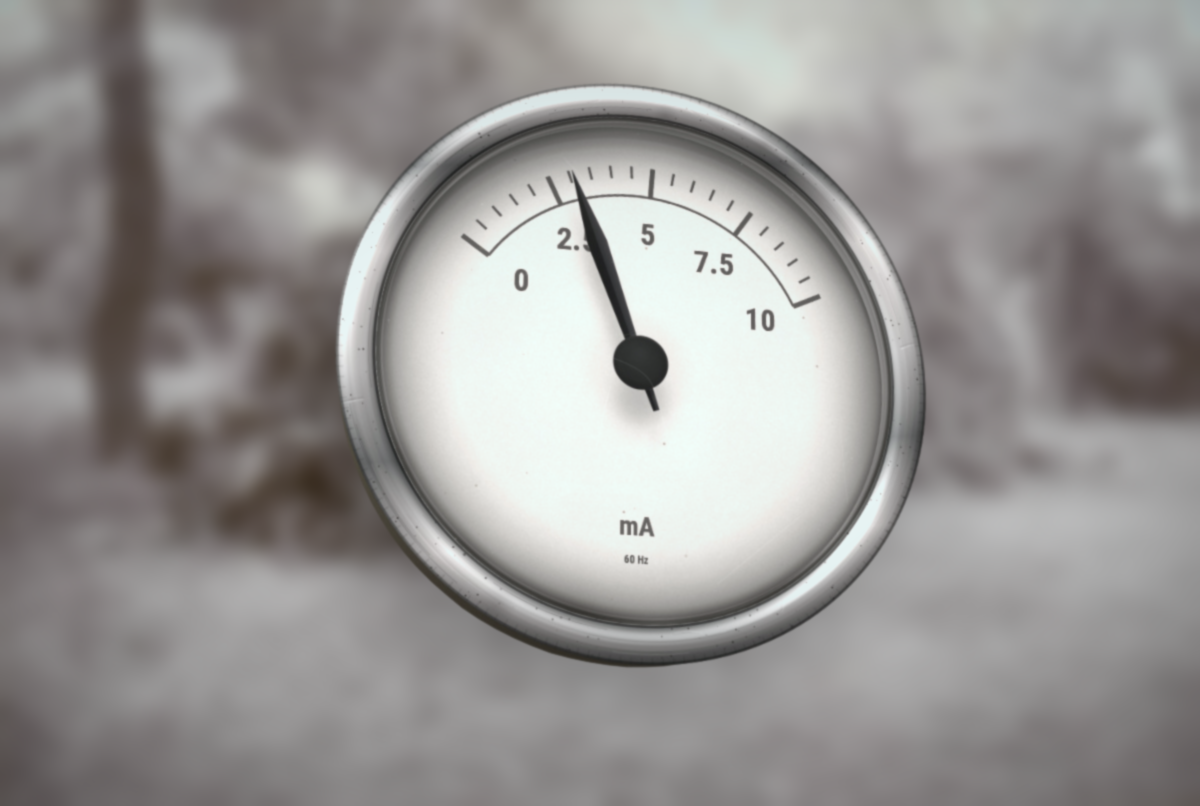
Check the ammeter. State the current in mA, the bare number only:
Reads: 3
